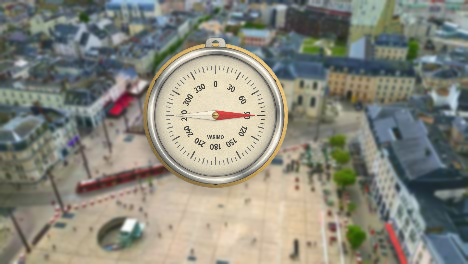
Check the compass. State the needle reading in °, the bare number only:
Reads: 90
